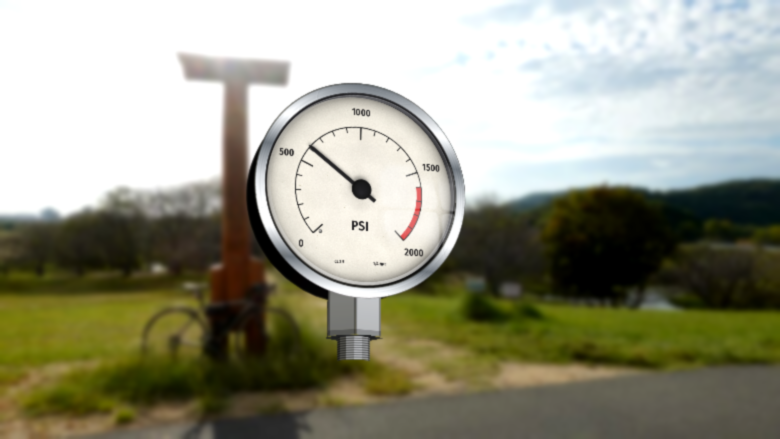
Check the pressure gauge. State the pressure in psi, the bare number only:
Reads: 600
